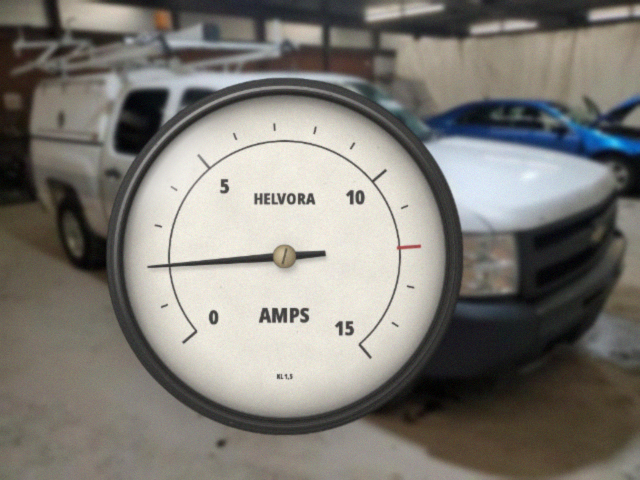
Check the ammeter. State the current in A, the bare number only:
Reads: 2
